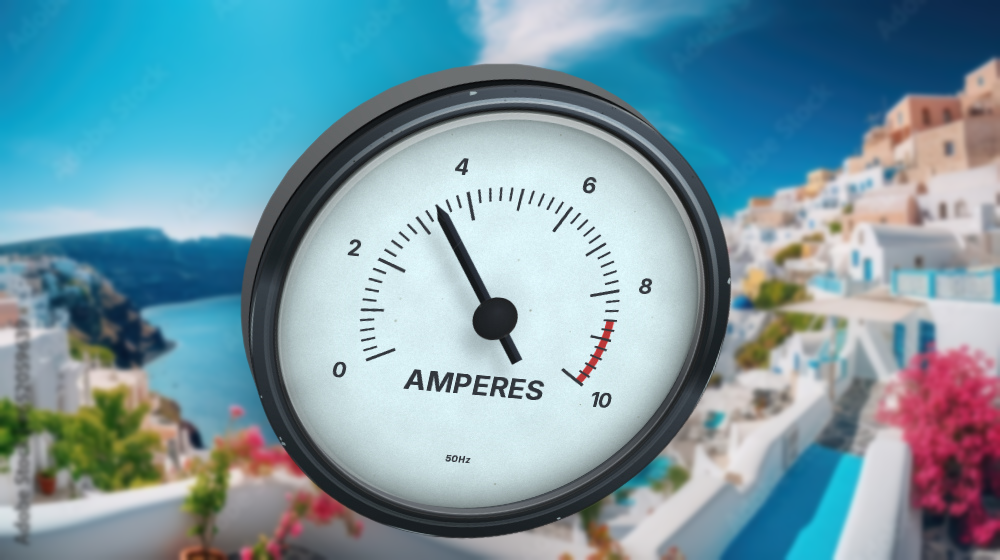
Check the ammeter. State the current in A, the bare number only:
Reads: 3.4
